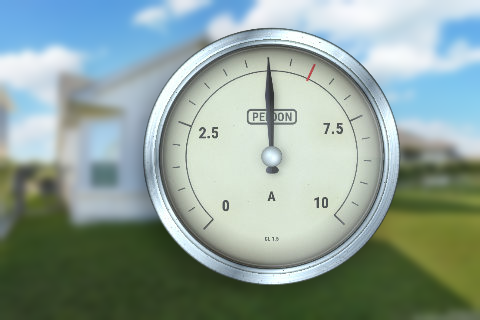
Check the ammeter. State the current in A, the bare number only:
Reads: 5
